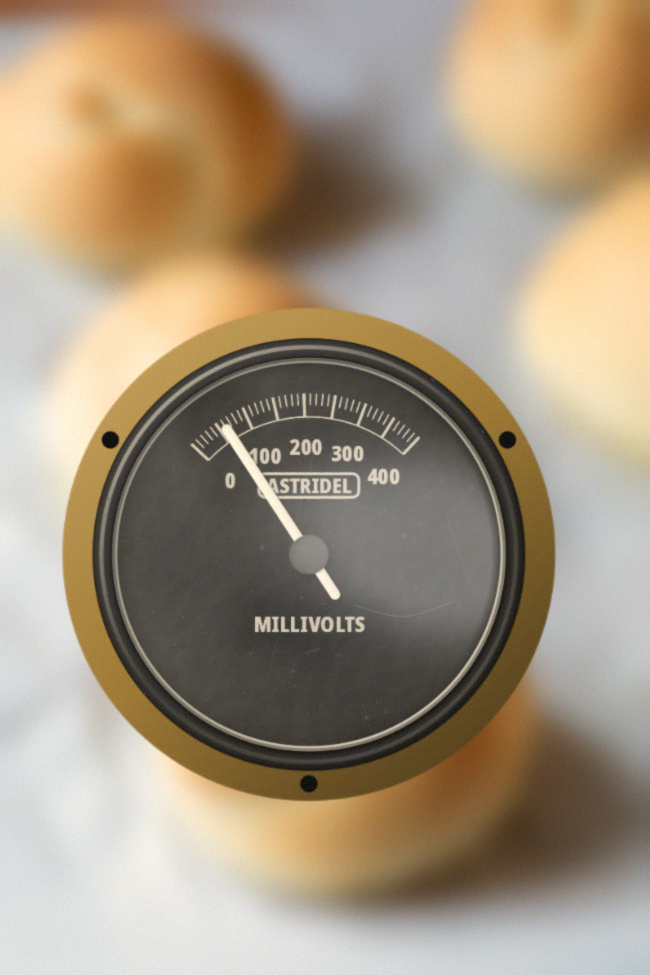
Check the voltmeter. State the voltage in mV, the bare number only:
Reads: 60
